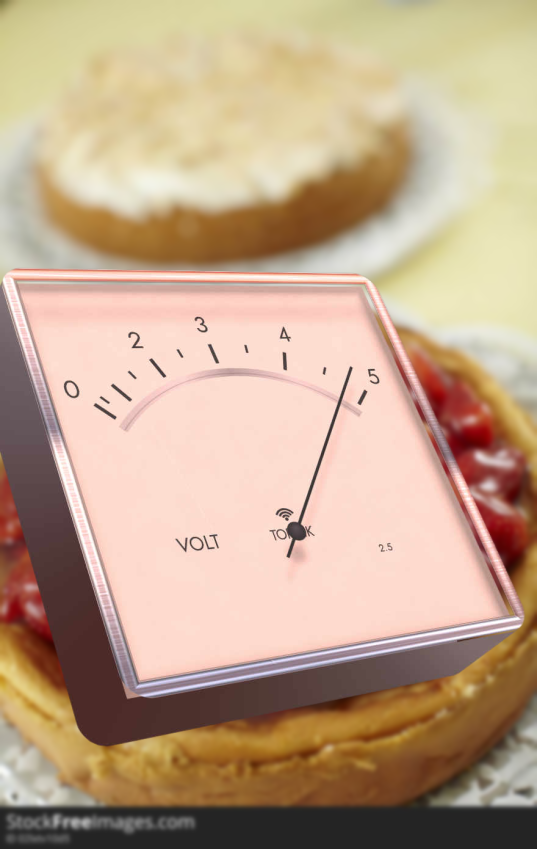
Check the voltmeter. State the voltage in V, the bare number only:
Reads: 4.75
